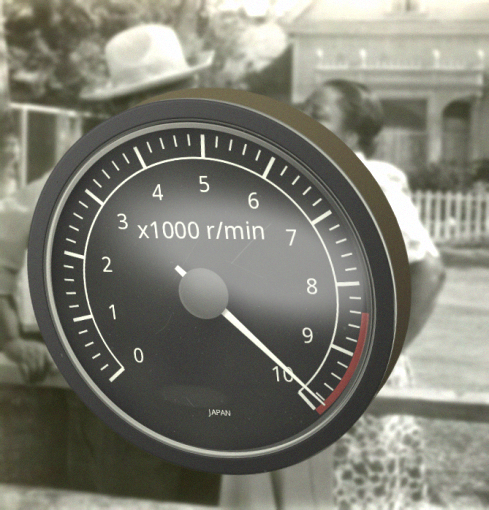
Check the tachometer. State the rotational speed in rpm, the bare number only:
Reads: 9800
